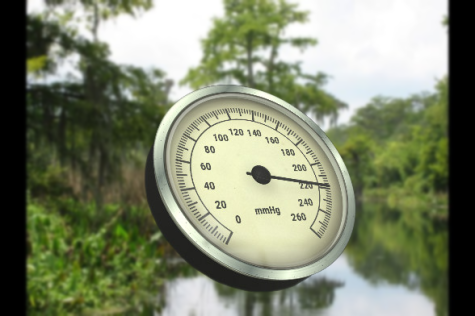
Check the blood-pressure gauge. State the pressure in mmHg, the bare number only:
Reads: 220
